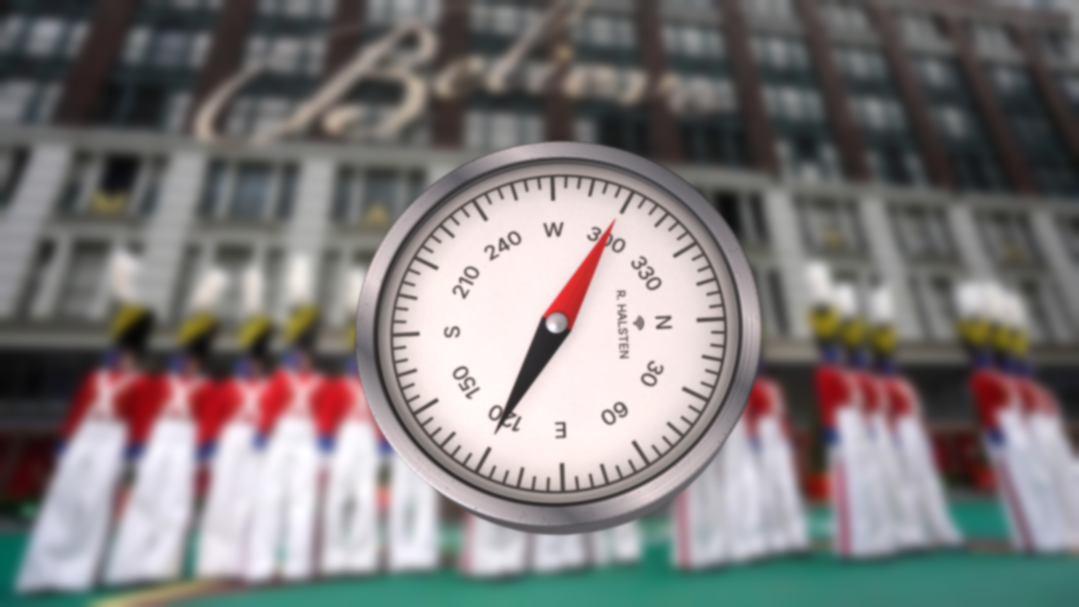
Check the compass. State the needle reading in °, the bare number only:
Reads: 300
